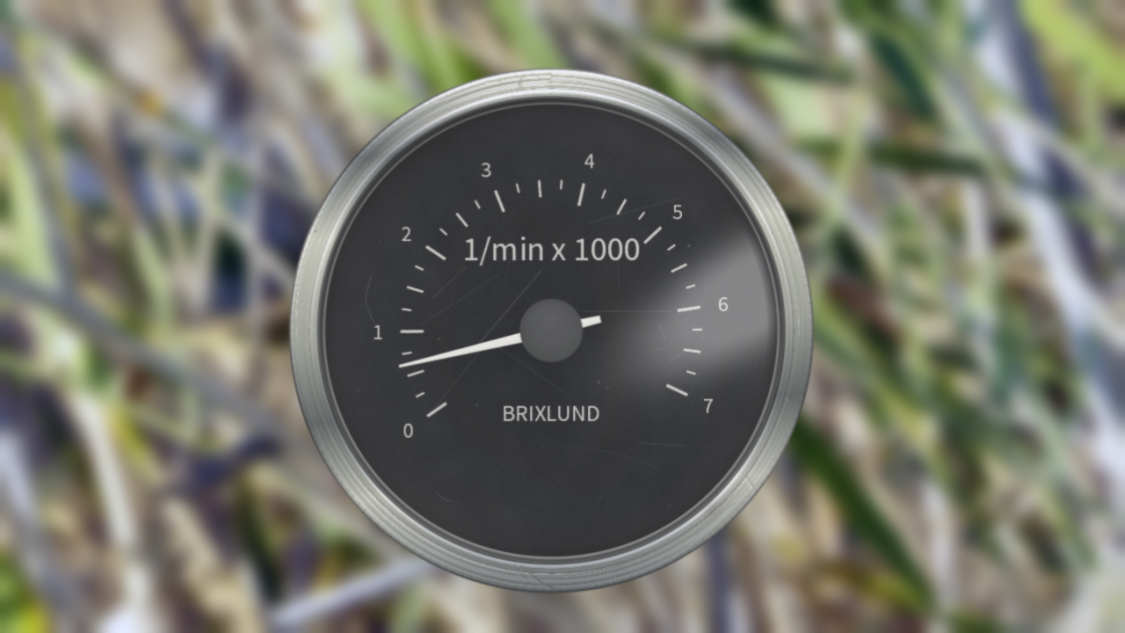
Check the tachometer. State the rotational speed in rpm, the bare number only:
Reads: 625
